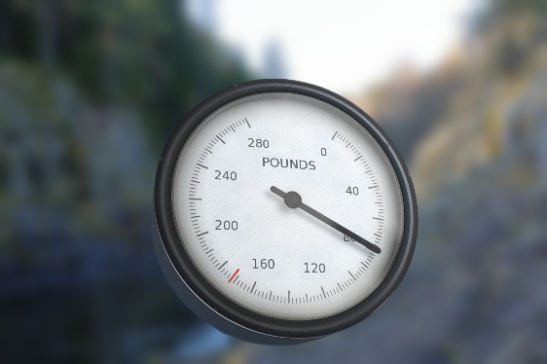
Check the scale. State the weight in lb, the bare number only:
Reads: 80
